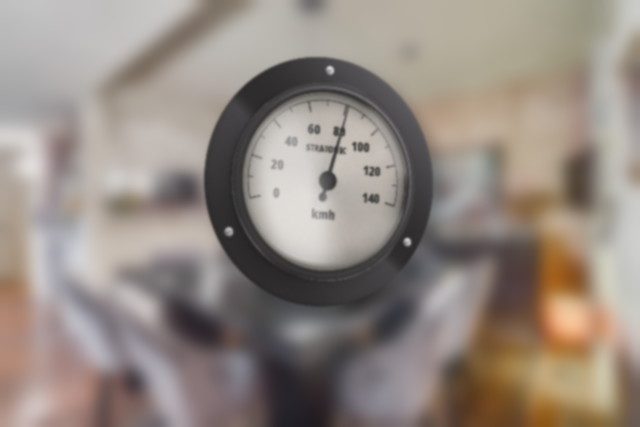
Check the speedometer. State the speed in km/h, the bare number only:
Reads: 80
